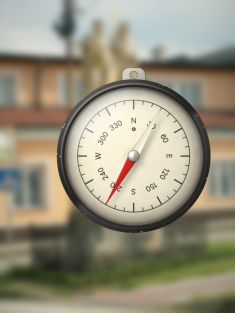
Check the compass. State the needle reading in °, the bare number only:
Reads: 210
